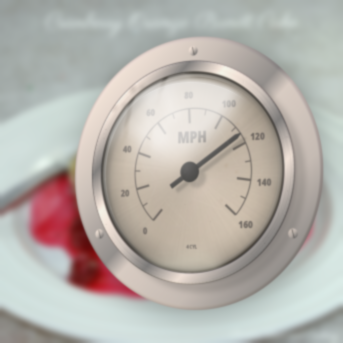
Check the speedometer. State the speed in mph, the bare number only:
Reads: 115
